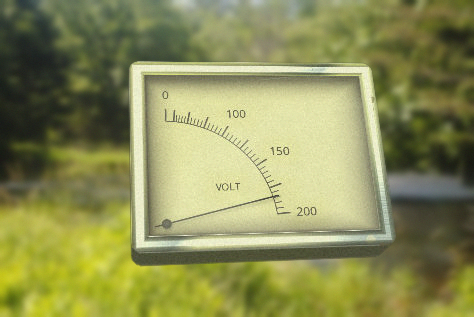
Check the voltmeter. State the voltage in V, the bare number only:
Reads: 185
